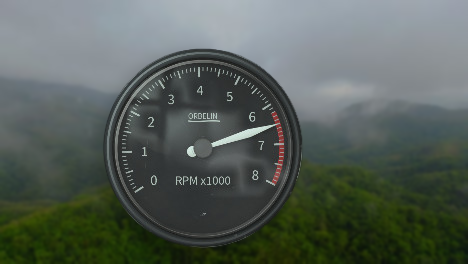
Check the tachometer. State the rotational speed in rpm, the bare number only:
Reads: 6500
